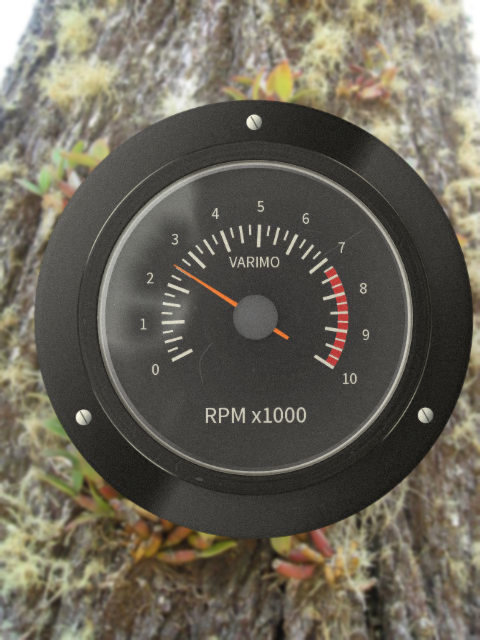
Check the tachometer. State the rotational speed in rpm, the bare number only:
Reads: 2500
